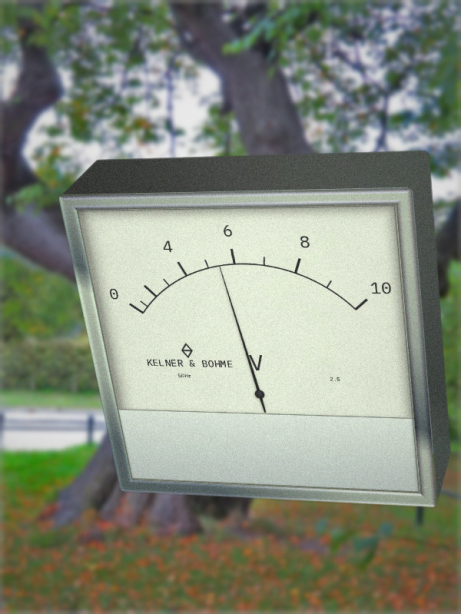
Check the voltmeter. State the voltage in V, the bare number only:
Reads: 5.5
